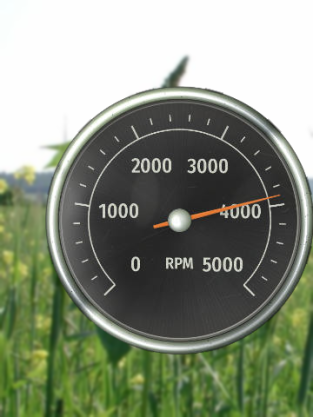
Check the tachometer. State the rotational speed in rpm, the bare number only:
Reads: 3900
